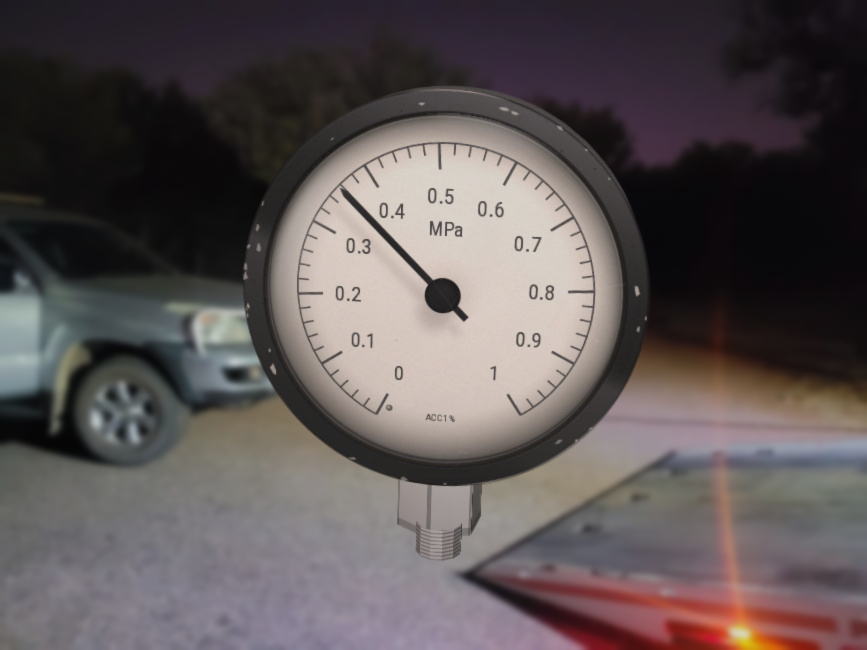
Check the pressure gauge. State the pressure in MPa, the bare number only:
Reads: 0.36
